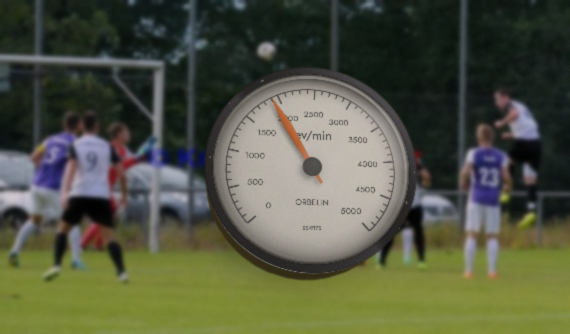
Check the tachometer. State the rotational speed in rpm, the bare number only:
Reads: 1900
